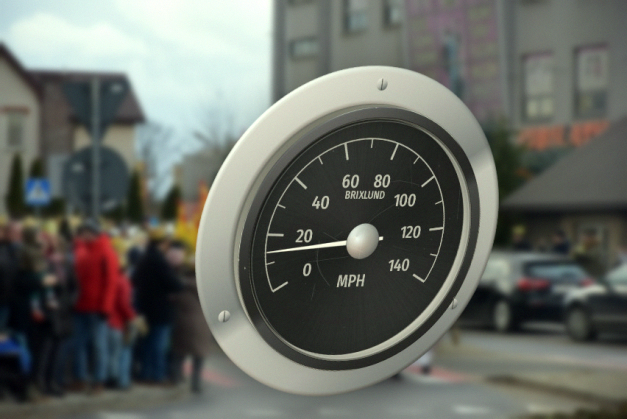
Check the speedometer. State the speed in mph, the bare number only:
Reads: 15
